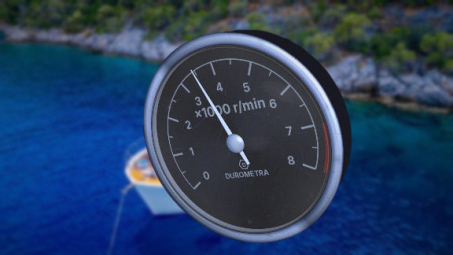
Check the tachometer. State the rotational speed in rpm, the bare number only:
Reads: 3500
